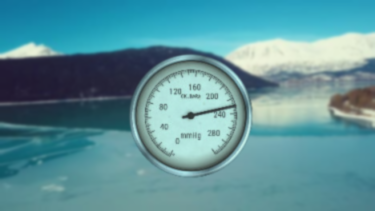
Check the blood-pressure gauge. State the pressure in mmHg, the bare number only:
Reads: 230
